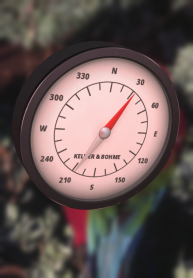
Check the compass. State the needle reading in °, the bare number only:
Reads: 30
